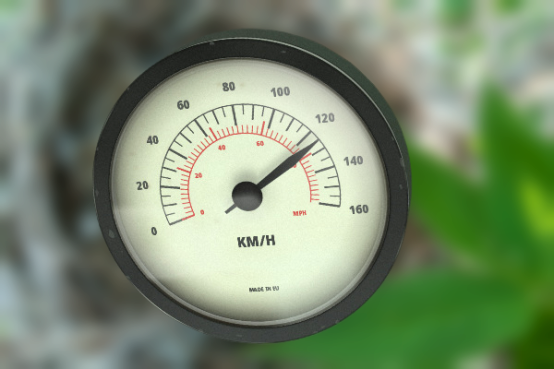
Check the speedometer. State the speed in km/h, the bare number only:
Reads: 125
